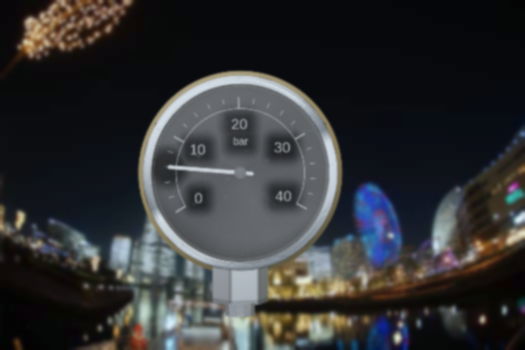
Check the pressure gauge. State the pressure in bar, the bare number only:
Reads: 6
